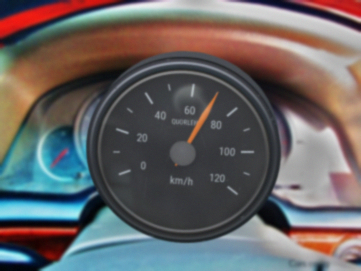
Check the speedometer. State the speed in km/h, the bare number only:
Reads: 70
